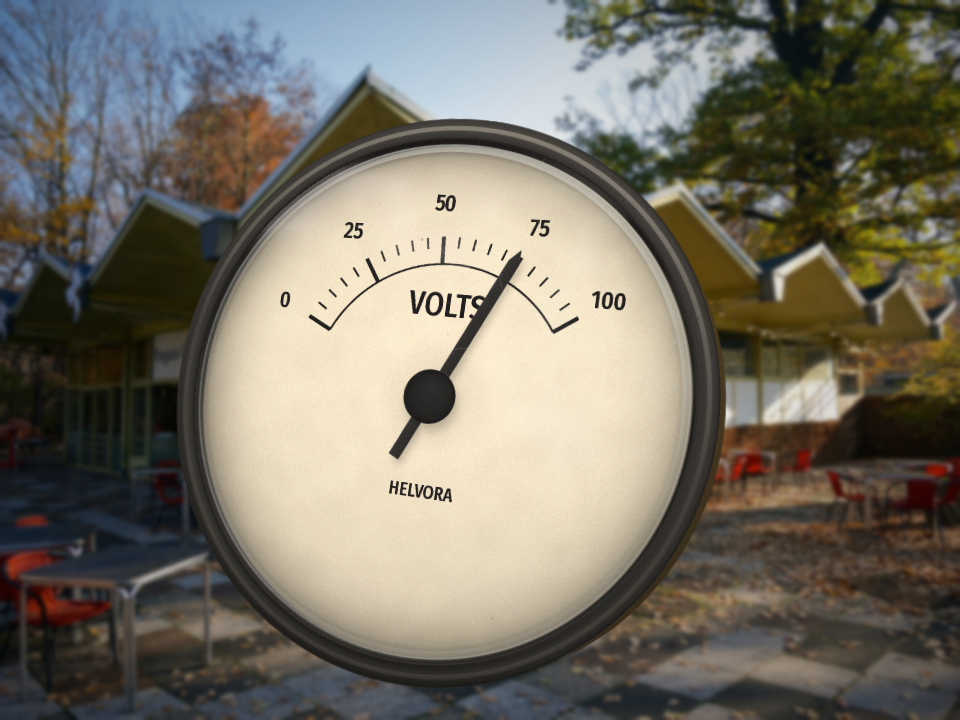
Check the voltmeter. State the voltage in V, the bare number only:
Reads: 75
